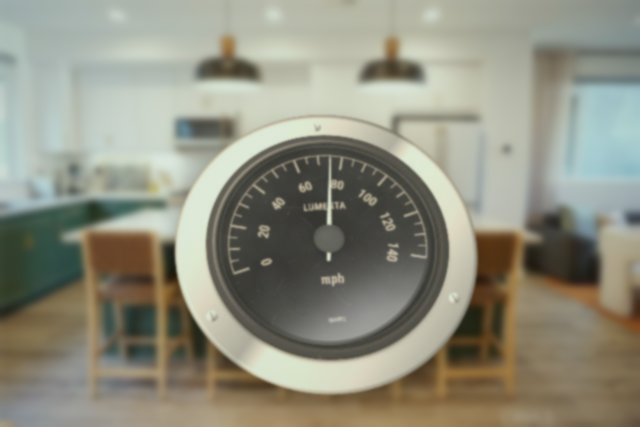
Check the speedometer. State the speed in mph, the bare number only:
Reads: 75
